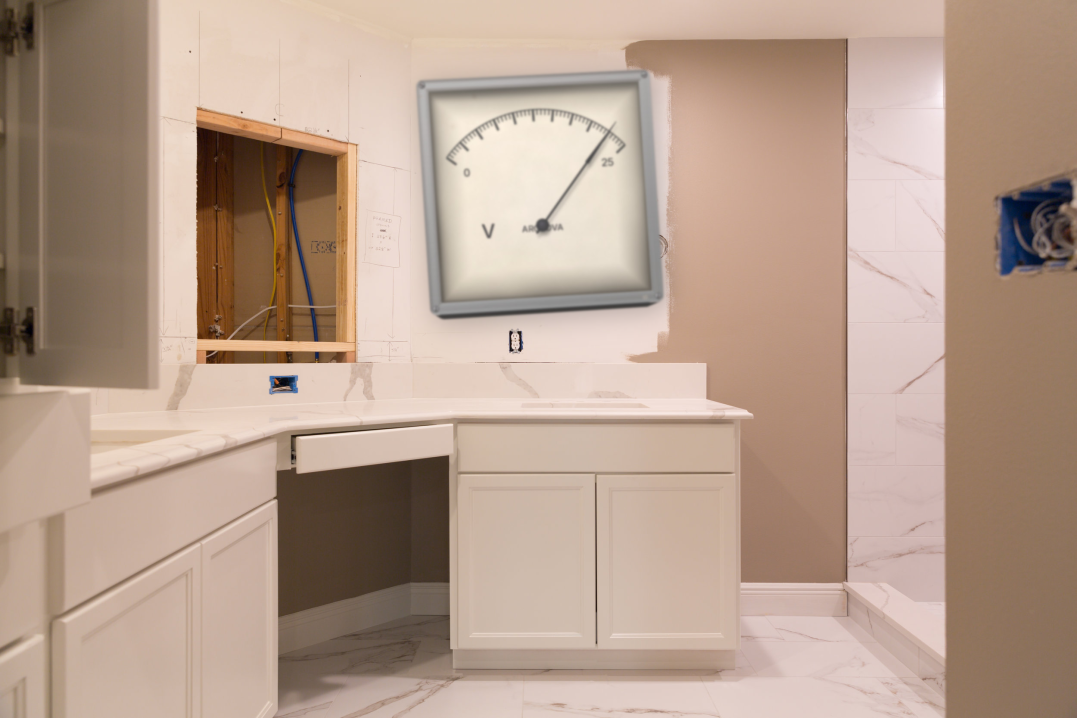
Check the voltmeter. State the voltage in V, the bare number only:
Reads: 22.5
